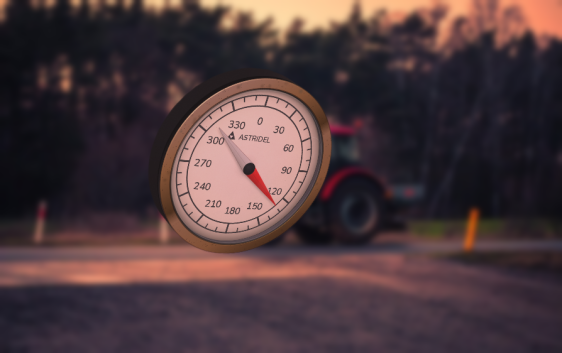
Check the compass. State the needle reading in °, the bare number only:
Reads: 130
